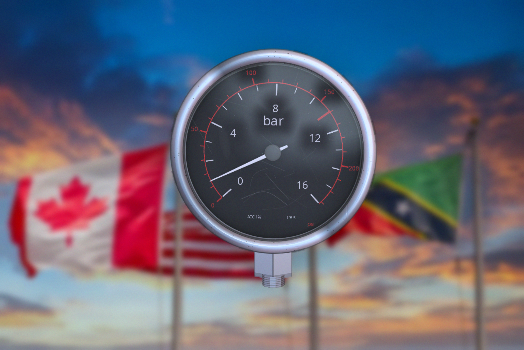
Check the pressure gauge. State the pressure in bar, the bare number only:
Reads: 1
